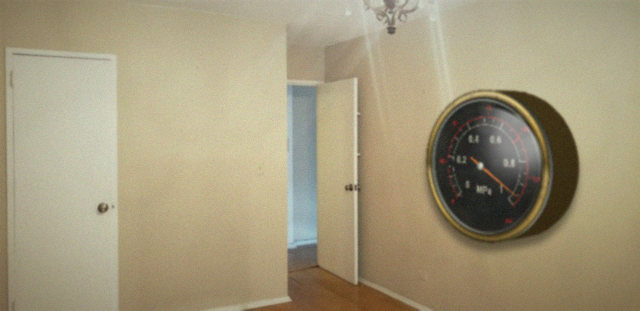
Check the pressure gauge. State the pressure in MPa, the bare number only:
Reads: 0.95
